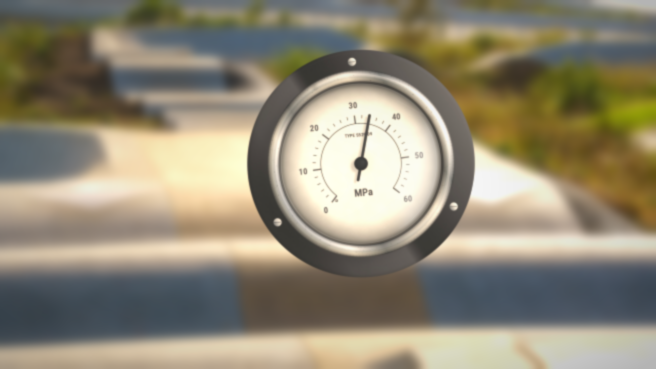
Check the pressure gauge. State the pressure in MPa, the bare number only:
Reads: 34
